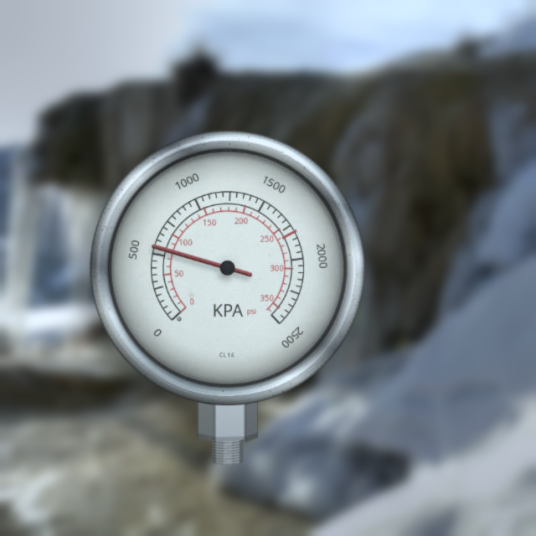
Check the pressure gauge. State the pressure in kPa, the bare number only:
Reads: 550
